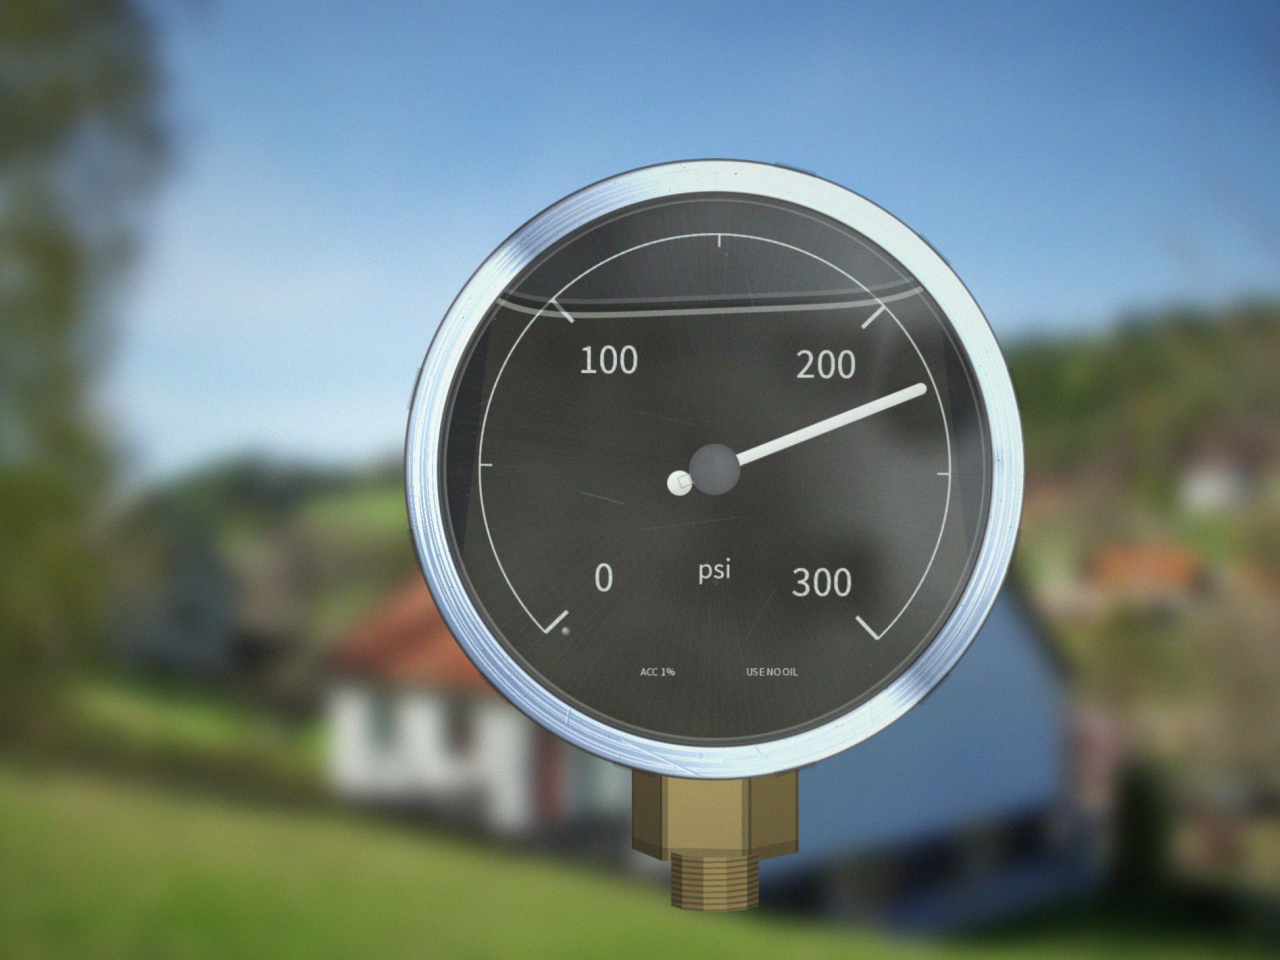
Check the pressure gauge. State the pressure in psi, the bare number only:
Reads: 225
